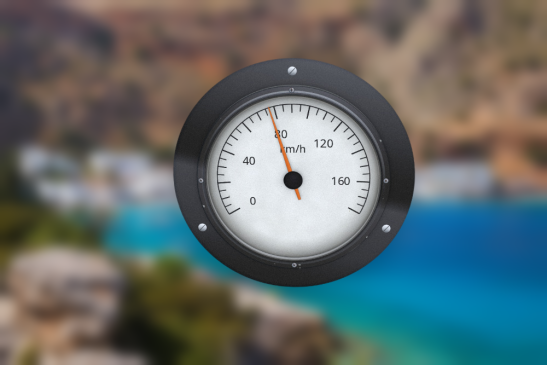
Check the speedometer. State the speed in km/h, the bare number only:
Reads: 77.5
